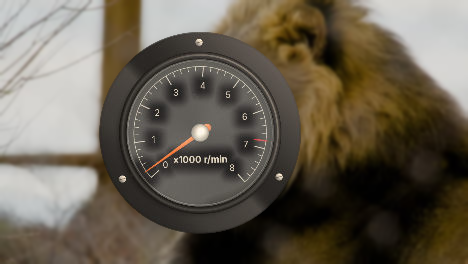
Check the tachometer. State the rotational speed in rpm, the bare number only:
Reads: 200
